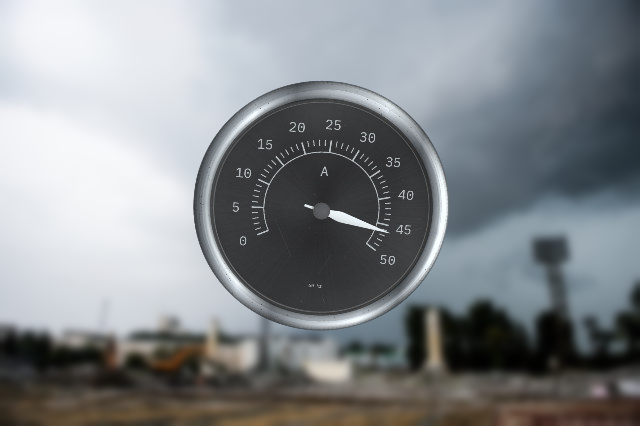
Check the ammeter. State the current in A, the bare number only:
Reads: 46
